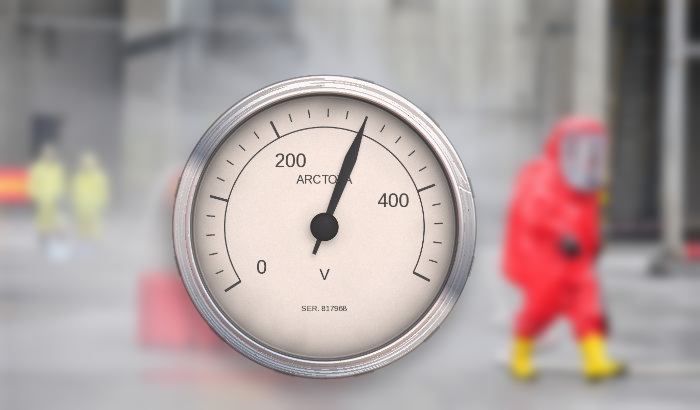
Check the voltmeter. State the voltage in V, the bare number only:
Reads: 300
